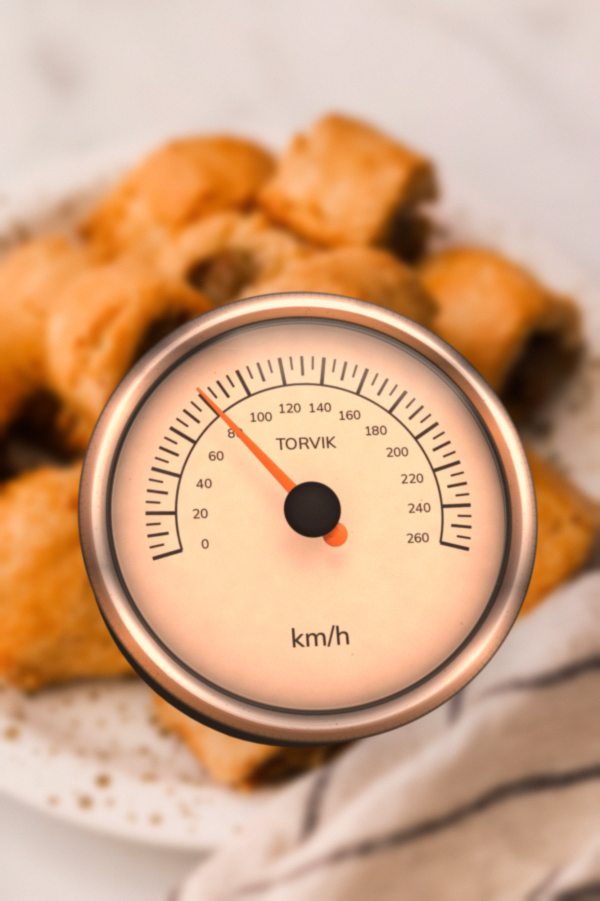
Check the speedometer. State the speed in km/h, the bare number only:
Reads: 80
